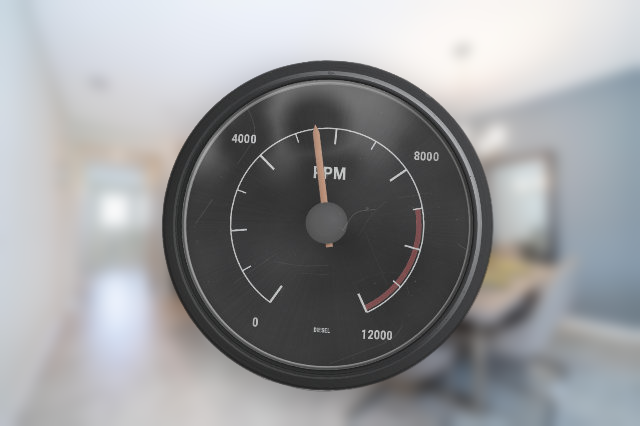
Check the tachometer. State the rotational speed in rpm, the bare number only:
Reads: 5500
